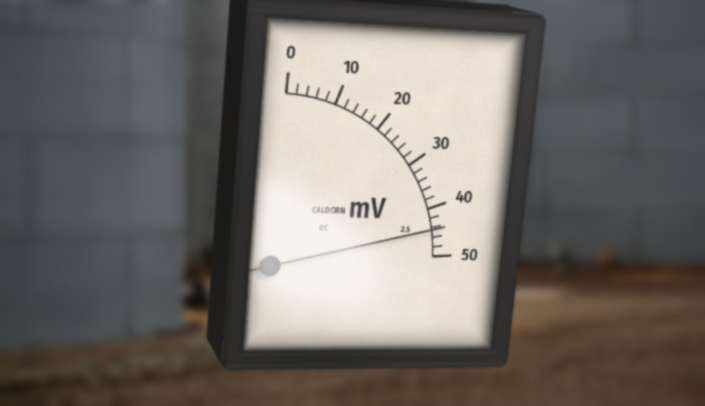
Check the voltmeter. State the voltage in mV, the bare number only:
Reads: 44
